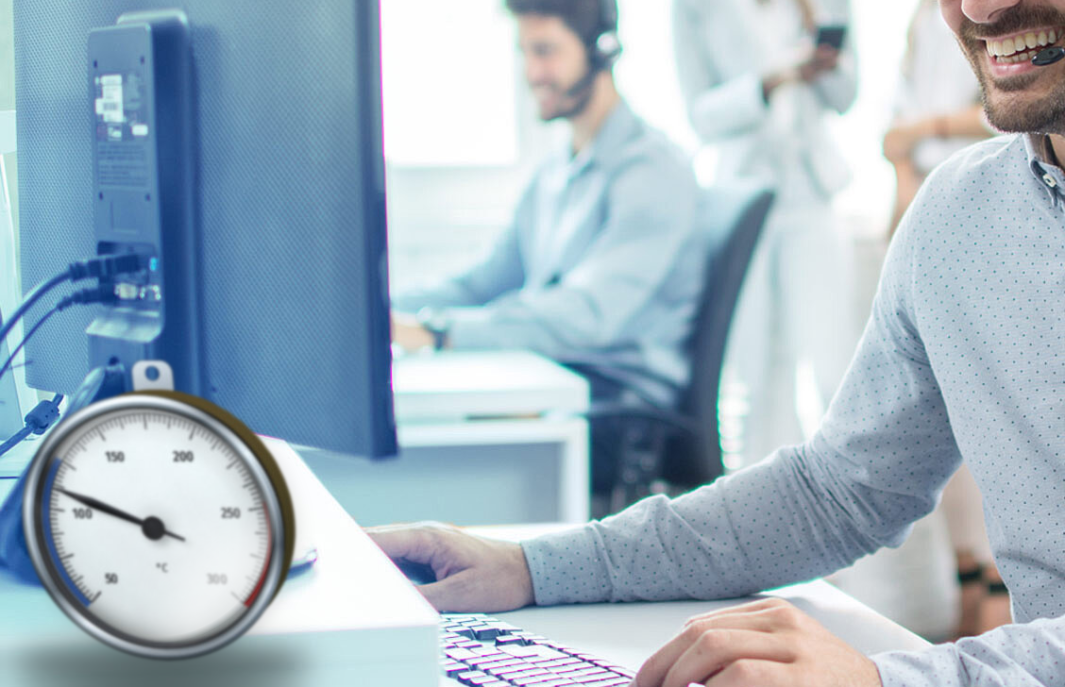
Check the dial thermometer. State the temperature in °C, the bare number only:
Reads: 112.5
